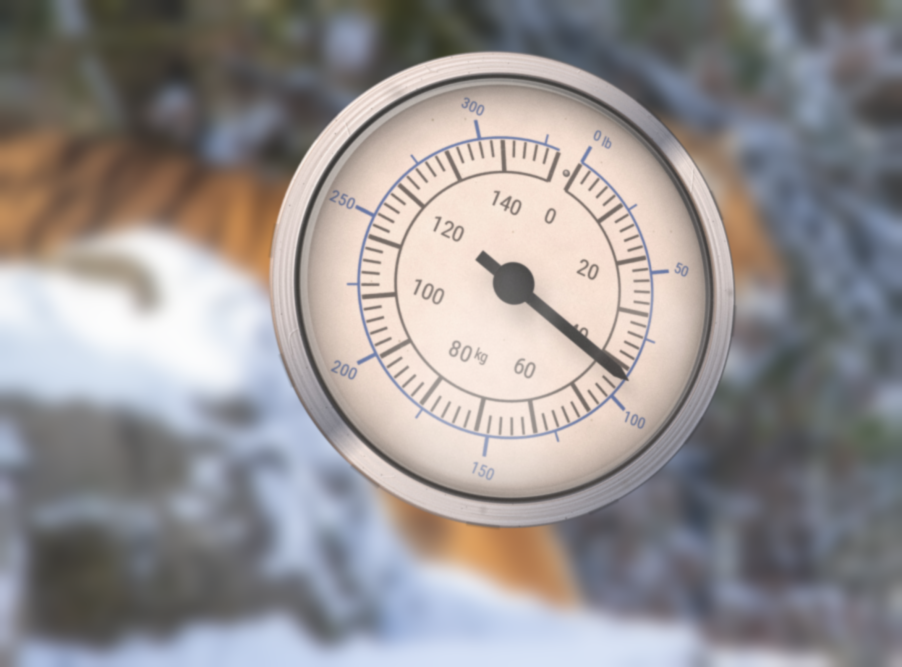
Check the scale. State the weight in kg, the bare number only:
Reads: 42
